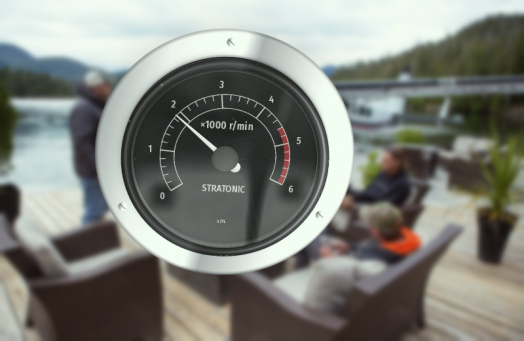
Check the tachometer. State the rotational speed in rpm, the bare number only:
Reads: 1900
